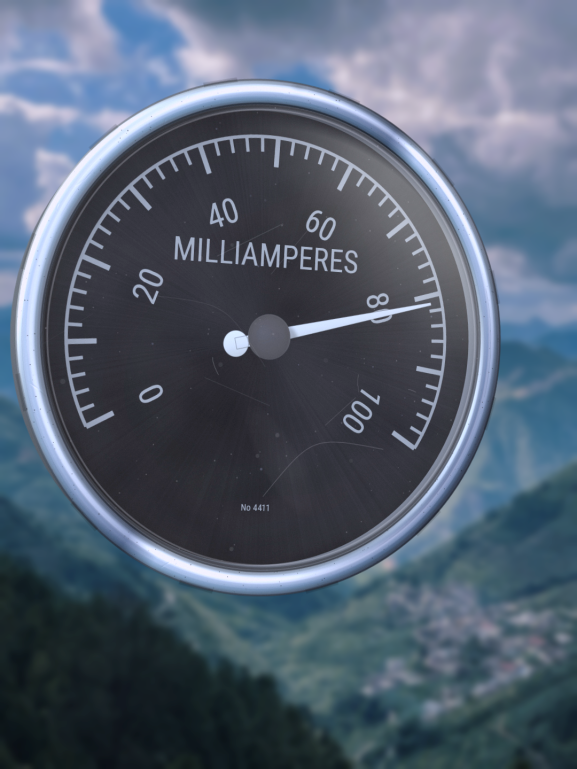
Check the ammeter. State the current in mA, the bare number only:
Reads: 81
